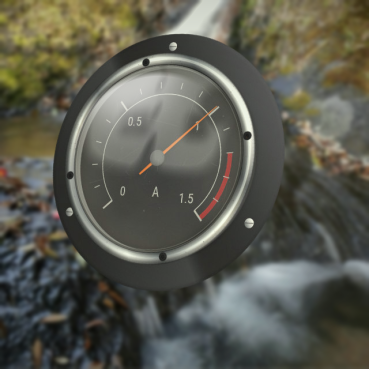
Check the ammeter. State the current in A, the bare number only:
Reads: 1
